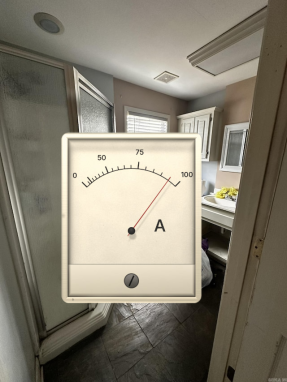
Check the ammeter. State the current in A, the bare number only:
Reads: 95
